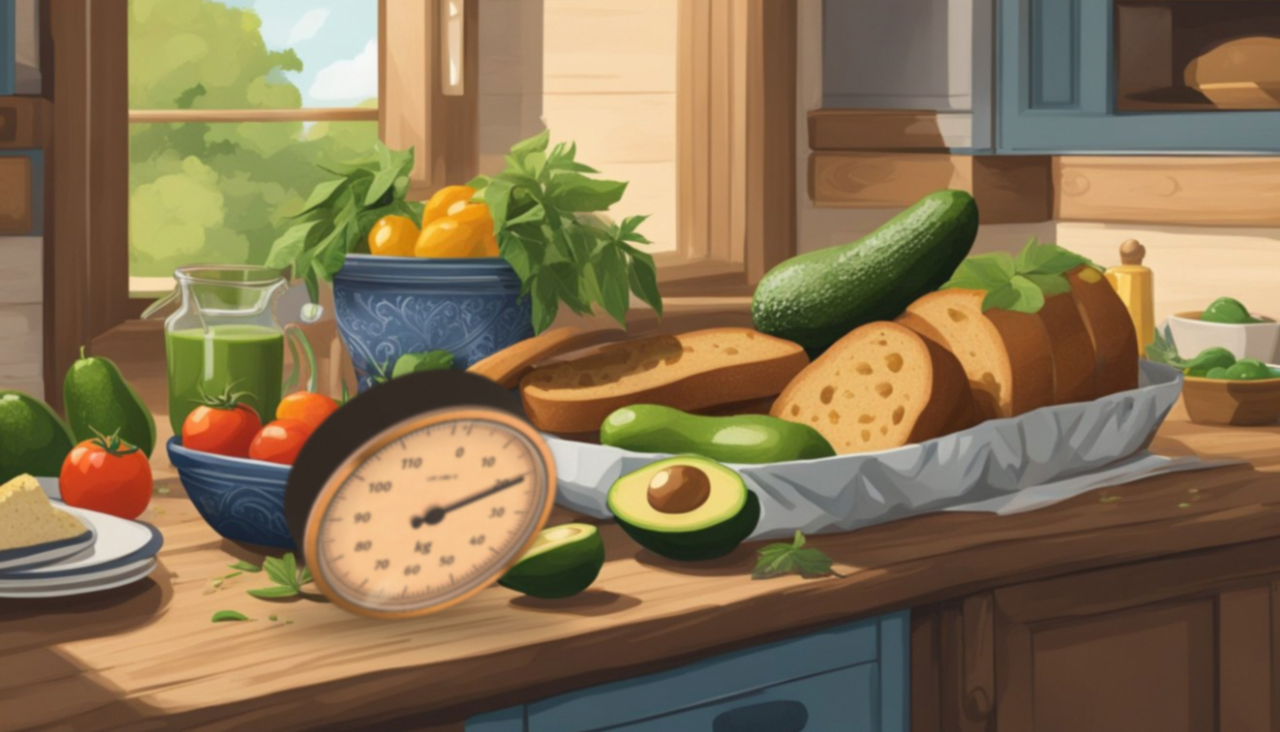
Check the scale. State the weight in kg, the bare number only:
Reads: 20
